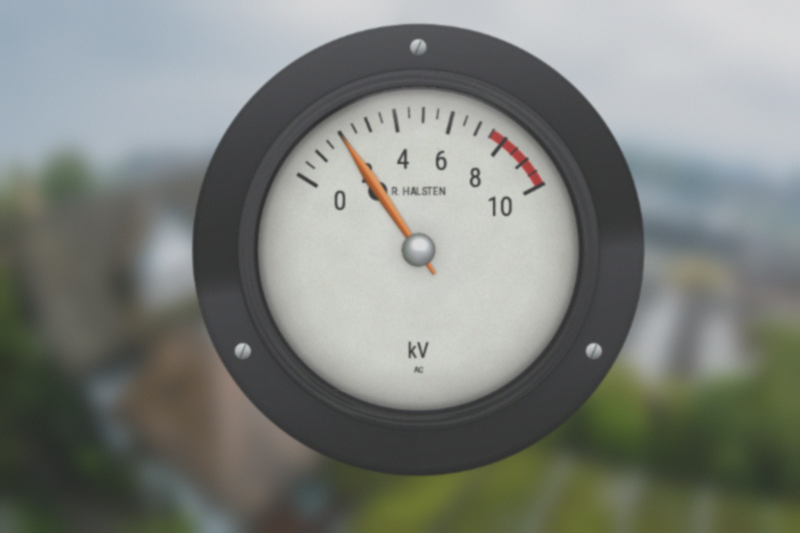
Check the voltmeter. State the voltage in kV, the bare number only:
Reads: 2
